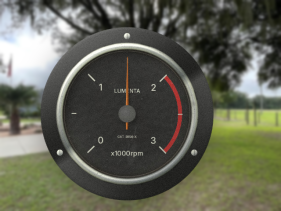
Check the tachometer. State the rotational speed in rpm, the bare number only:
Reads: 1500
